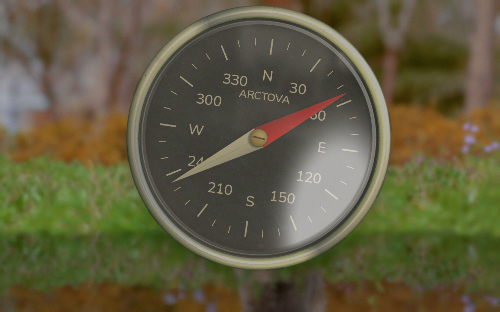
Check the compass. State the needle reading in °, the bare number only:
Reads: 55
